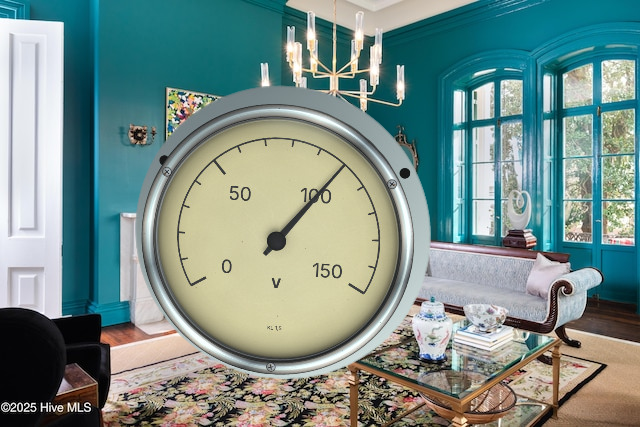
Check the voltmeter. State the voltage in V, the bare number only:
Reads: 100
